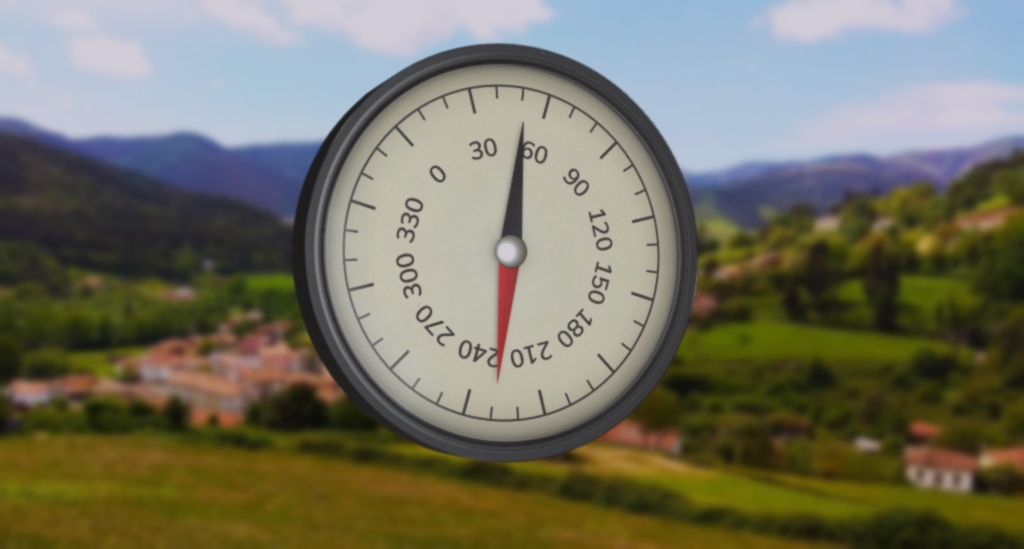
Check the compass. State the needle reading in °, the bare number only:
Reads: 230
